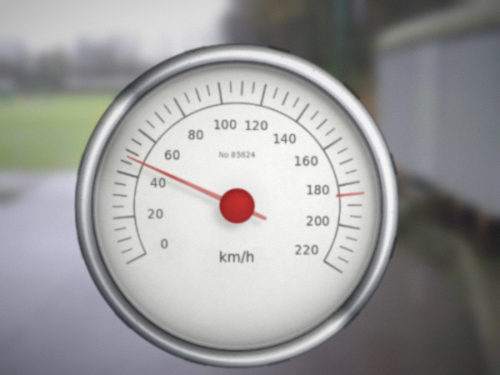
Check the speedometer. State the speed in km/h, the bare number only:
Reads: 47.5
